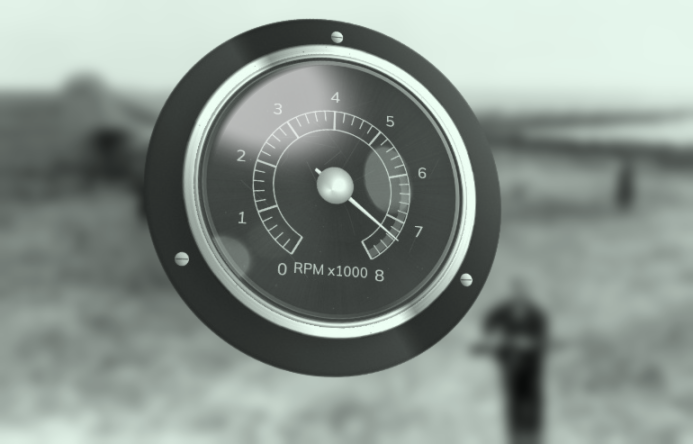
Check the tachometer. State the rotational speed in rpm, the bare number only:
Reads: 7400
